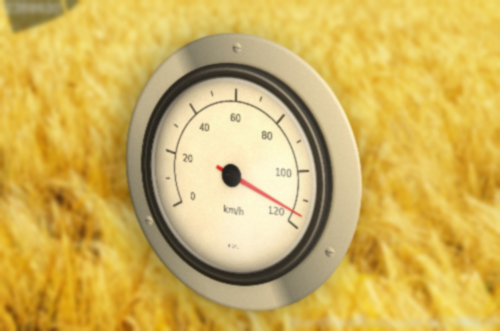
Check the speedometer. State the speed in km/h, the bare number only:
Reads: 115
